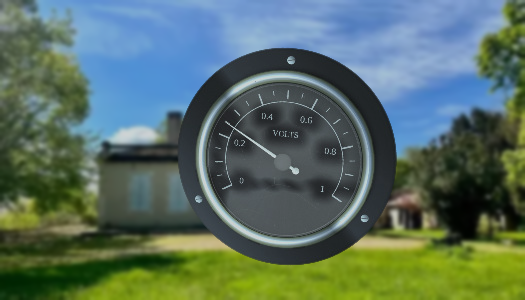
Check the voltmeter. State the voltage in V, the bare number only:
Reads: 0.25
